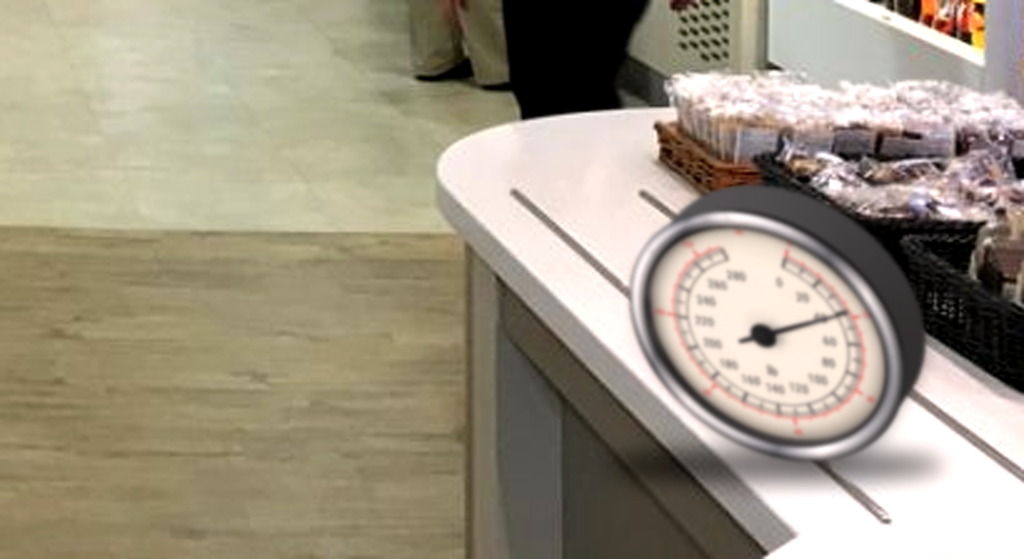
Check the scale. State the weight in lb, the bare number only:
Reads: 40
